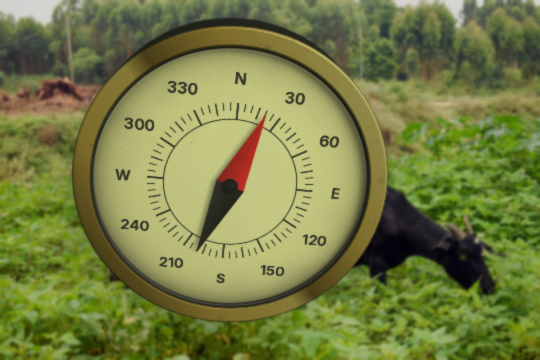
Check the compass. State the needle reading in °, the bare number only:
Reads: 20
